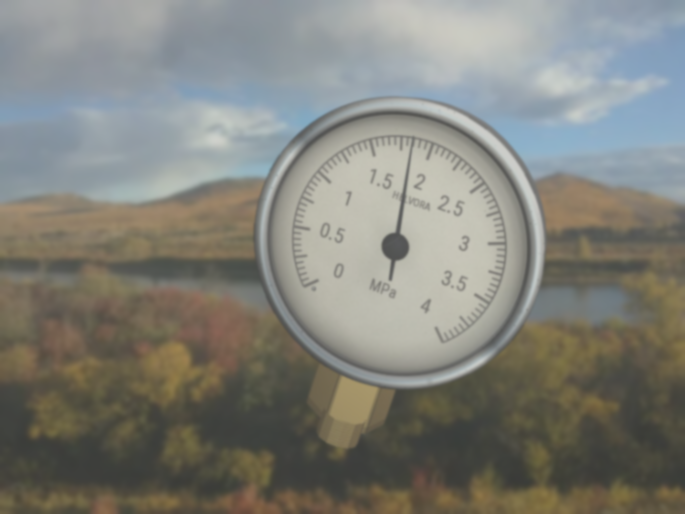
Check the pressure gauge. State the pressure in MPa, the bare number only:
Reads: 1.85
